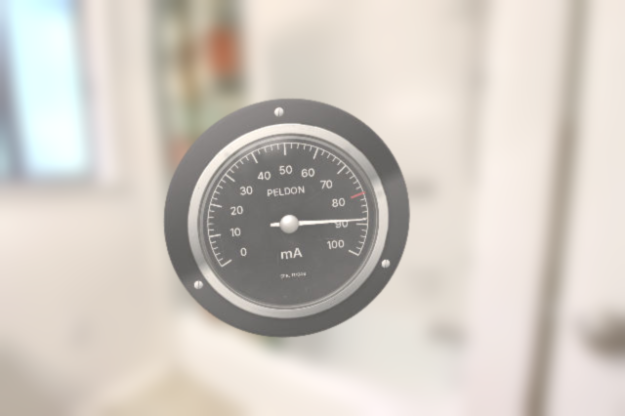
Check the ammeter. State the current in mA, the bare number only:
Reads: 88
